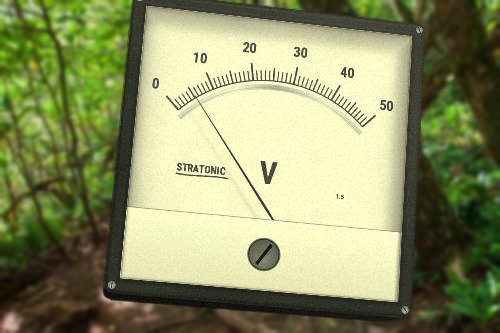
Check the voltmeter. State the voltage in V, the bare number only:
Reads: 5
